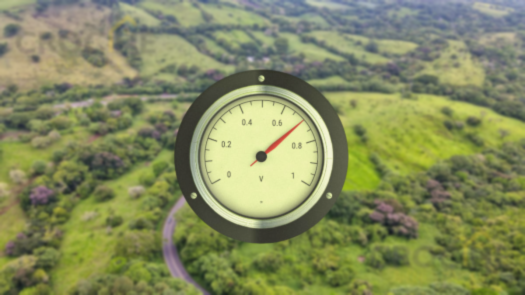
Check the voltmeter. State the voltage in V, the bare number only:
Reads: 0.7
